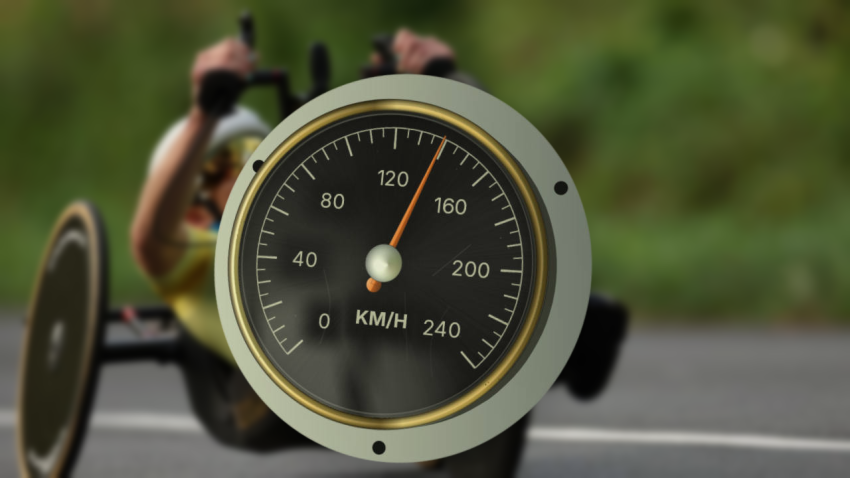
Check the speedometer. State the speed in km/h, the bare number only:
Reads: 140
